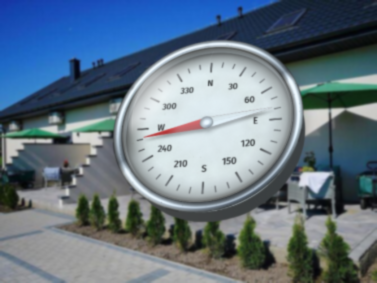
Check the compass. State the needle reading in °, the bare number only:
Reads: 260
